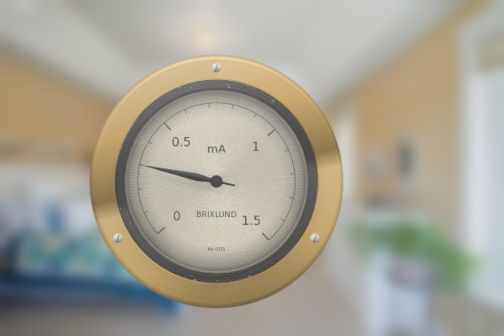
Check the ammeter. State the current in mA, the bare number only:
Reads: 0.3
